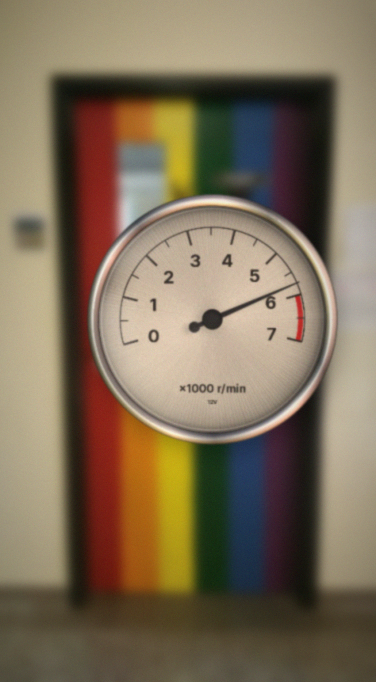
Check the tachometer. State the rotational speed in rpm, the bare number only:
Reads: 5750
